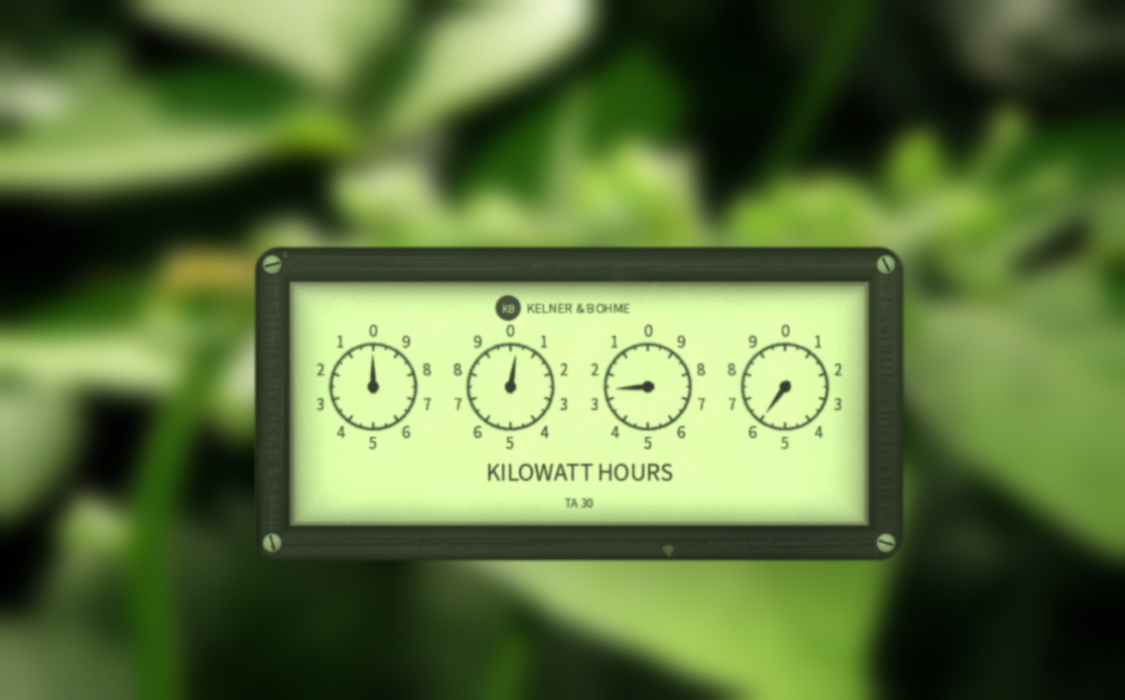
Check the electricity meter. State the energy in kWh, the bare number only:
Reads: 26
